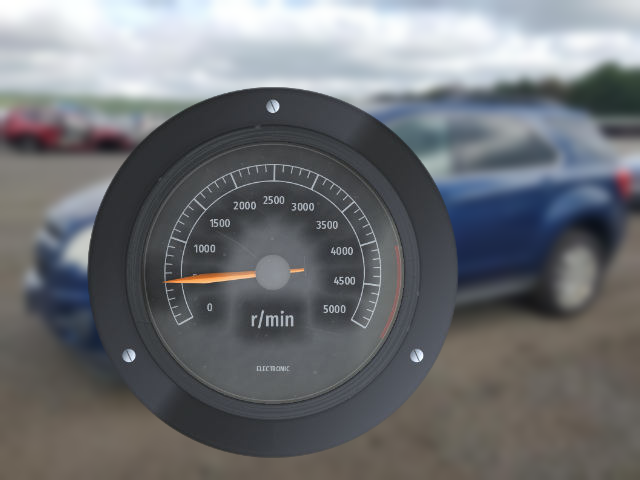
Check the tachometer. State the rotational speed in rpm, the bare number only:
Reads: 500
